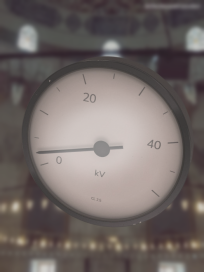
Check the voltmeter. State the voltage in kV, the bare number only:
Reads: 2.5
